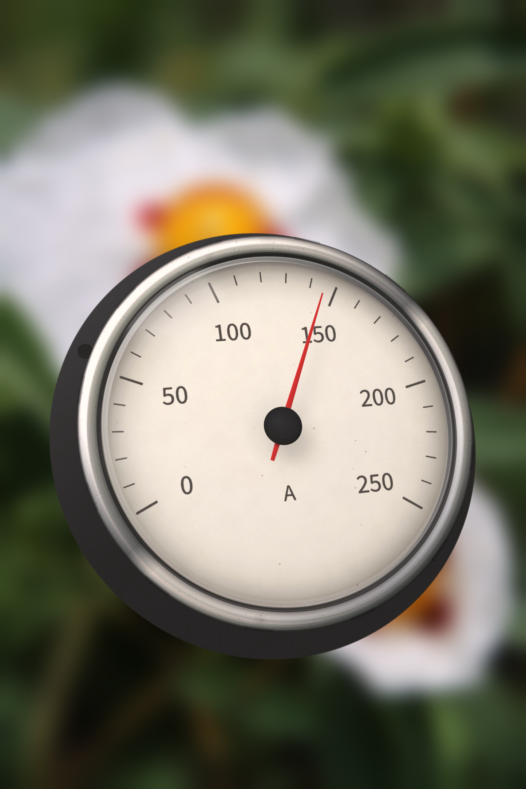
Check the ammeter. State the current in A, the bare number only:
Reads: 145
